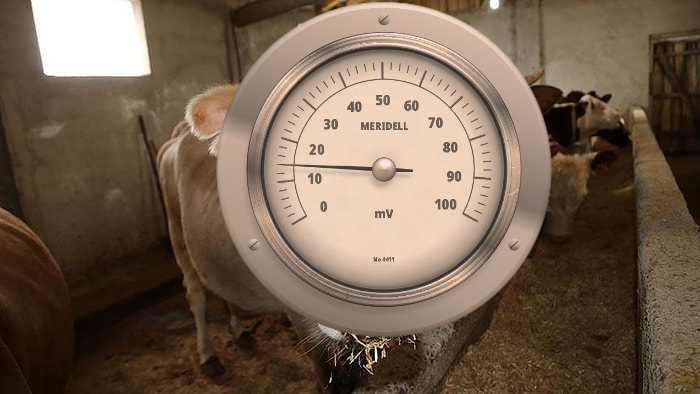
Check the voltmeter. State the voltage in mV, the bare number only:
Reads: 14
